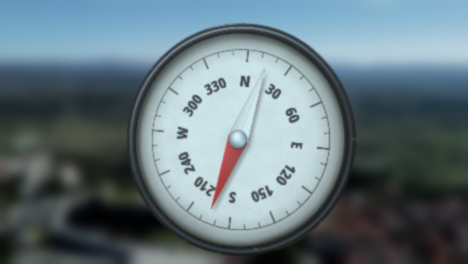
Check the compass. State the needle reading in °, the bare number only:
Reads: 195
